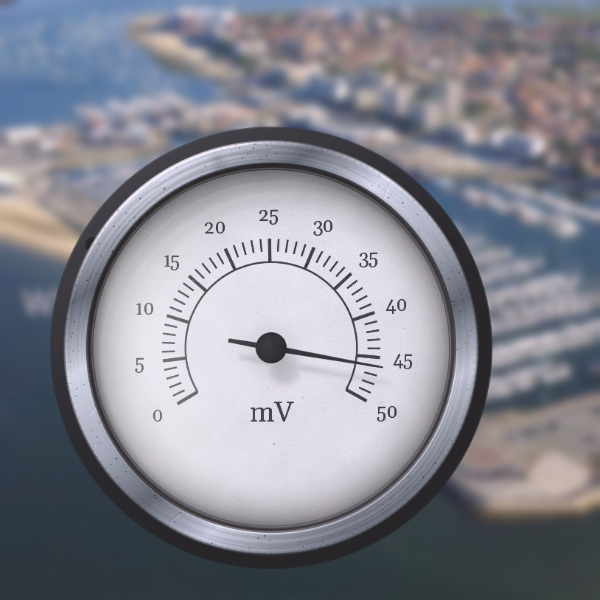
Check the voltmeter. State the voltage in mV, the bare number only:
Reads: 46
